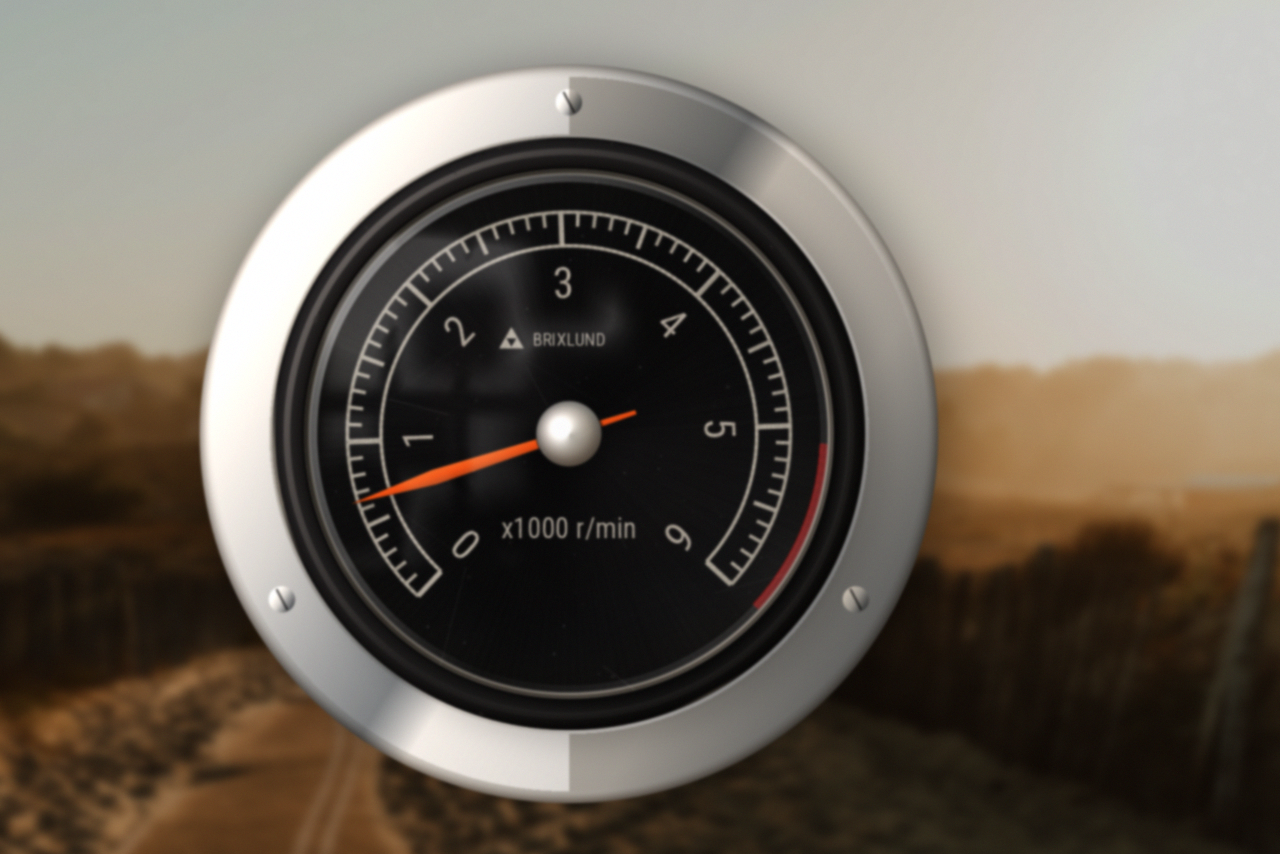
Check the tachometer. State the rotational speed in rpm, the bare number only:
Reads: 650
